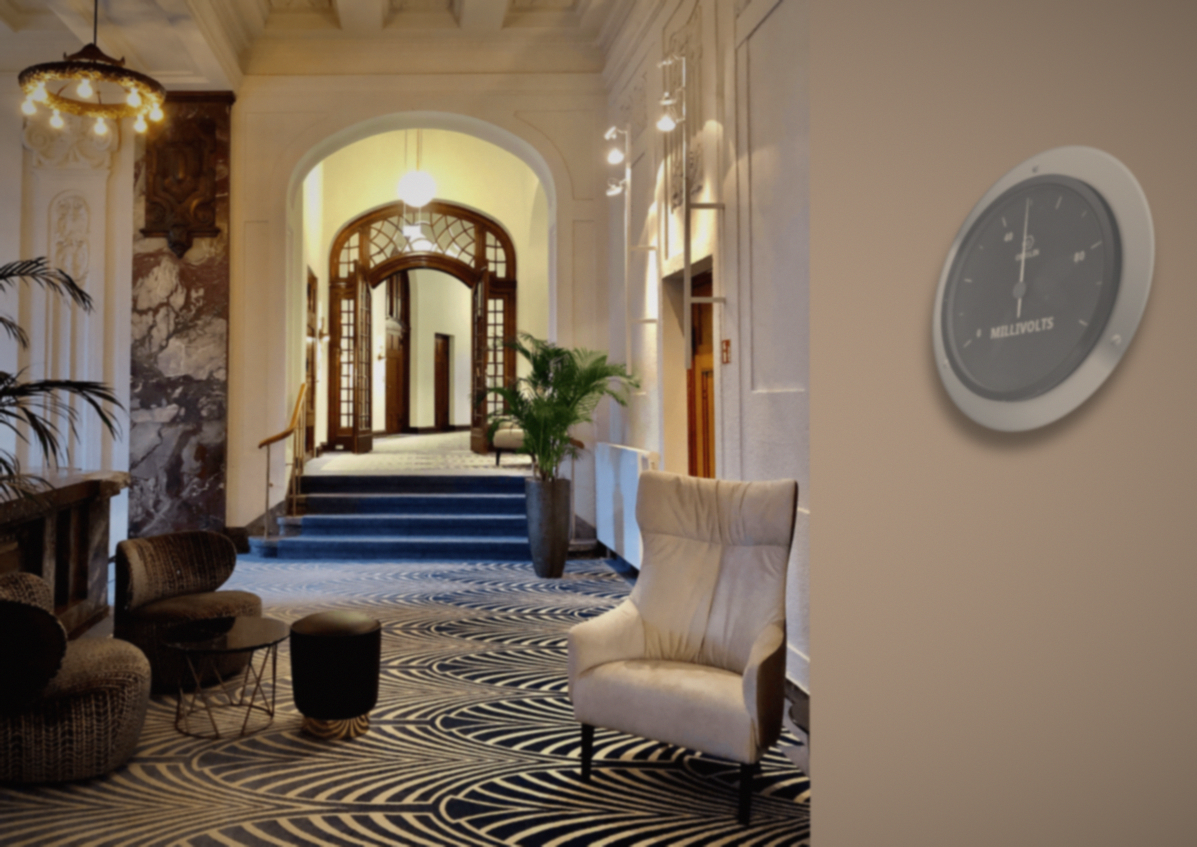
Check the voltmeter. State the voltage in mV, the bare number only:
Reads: 50
